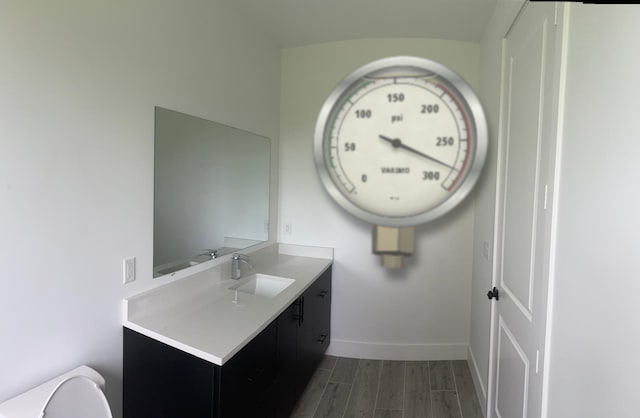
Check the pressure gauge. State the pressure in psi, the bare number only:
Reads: 280
